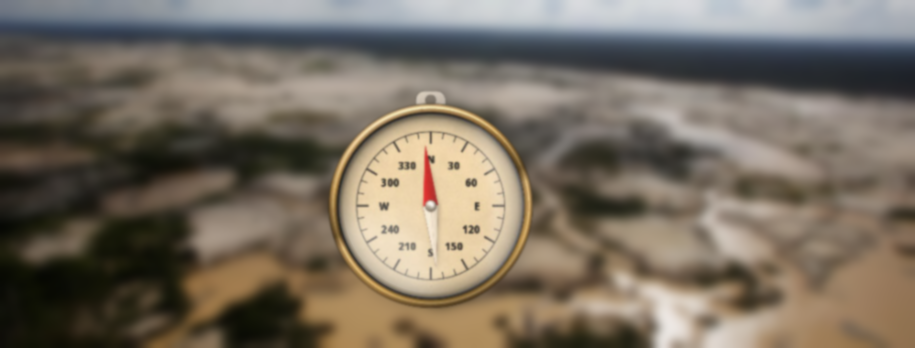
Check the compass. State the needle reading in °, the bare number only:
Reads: 355
